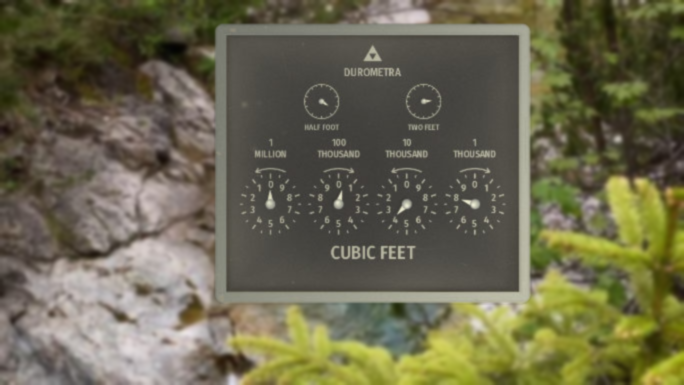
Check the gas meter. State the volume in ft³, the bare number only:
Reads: 3800
